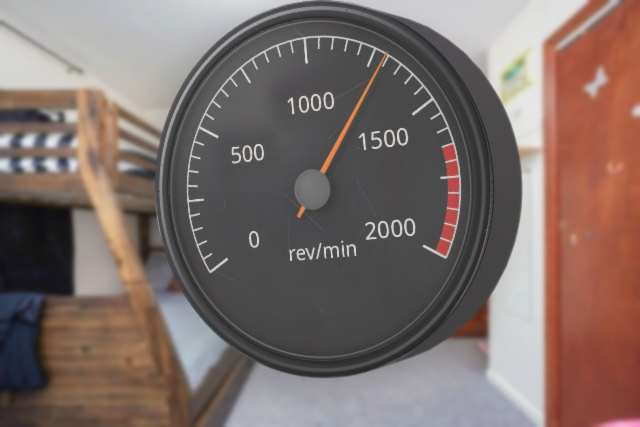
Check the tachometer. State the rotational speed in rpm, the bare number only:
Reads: 1300
